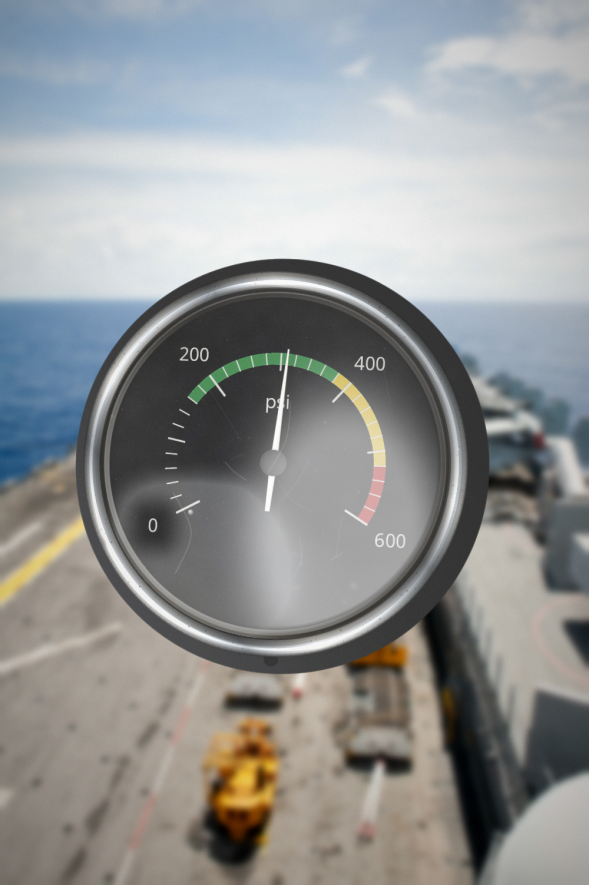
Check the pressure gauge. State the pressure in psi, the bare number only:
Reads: 310
